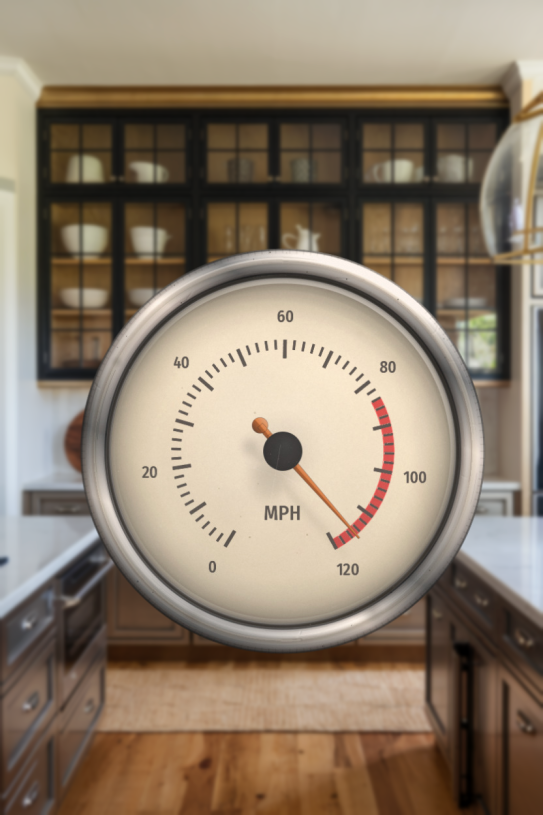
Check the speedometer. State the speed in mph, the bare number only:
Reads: 115
